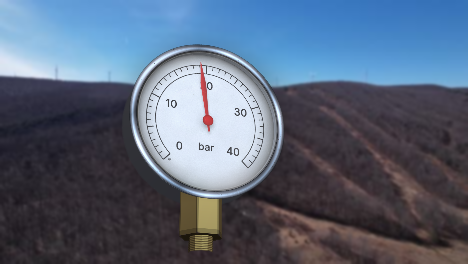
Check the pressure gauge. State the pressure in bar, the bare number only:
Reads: 19
